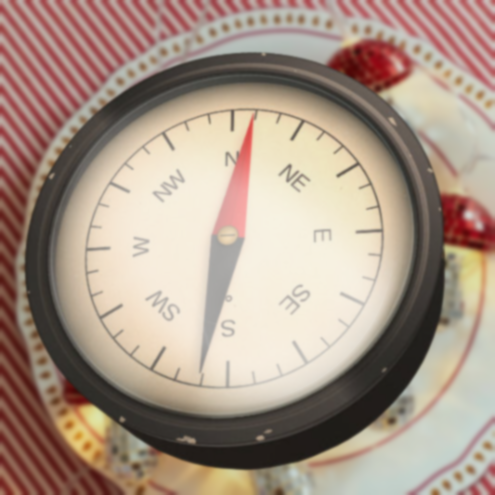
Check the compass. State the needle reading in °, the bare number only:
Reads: 10
